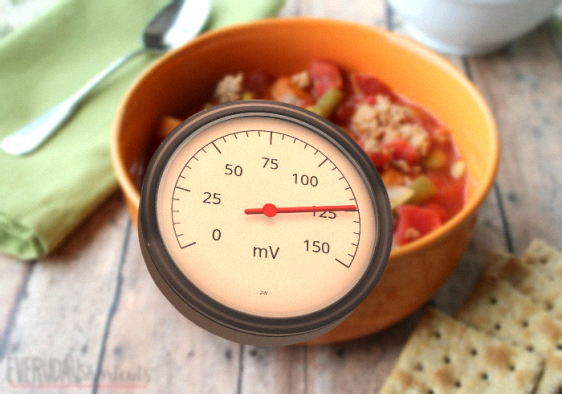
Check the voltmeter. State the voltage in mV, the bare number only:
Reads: 125
